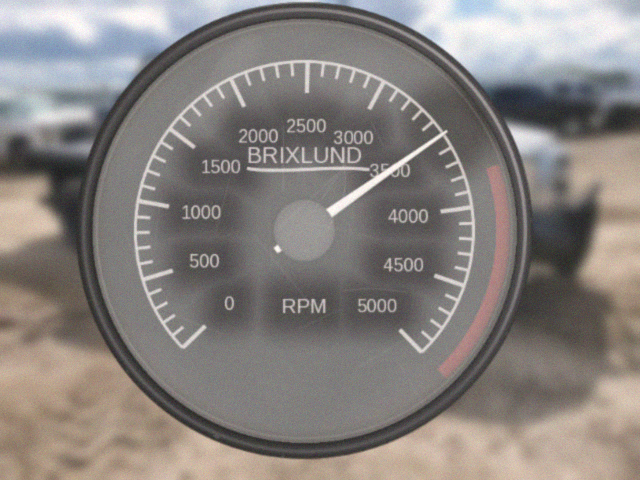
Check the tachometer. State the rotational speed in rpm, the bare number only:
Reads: 3500
